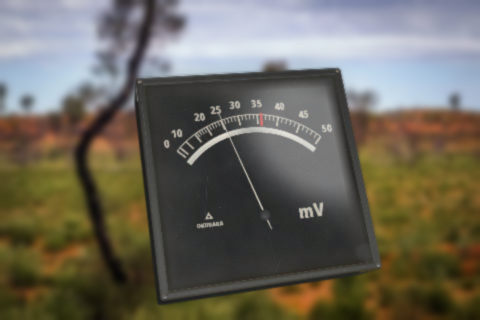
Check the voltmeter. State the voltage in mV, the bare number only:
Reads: 25
